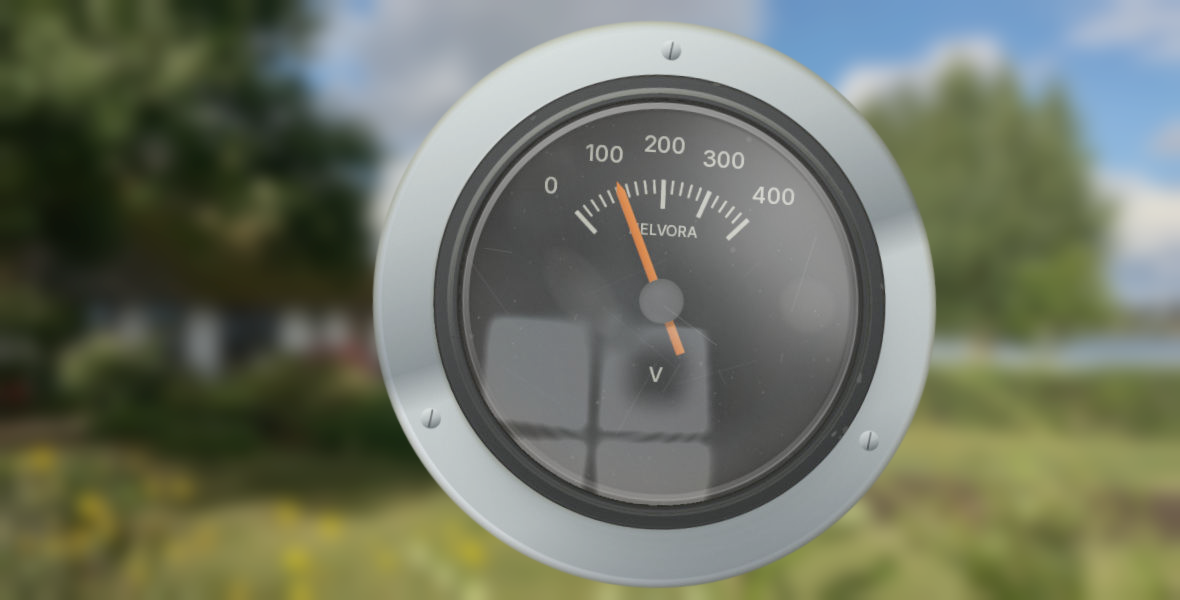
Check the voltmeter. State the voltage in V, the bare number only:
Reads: 100
